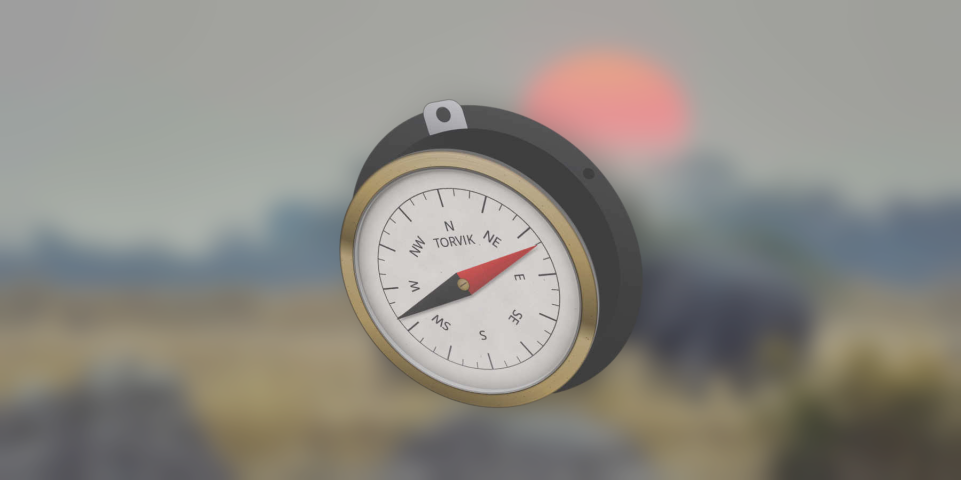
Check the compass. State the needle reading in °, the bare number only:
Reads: 70
